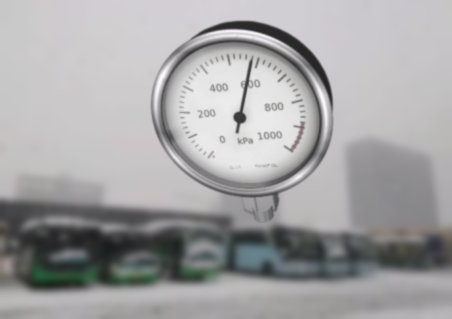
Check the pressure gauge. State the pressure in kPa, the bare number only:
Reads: 580
